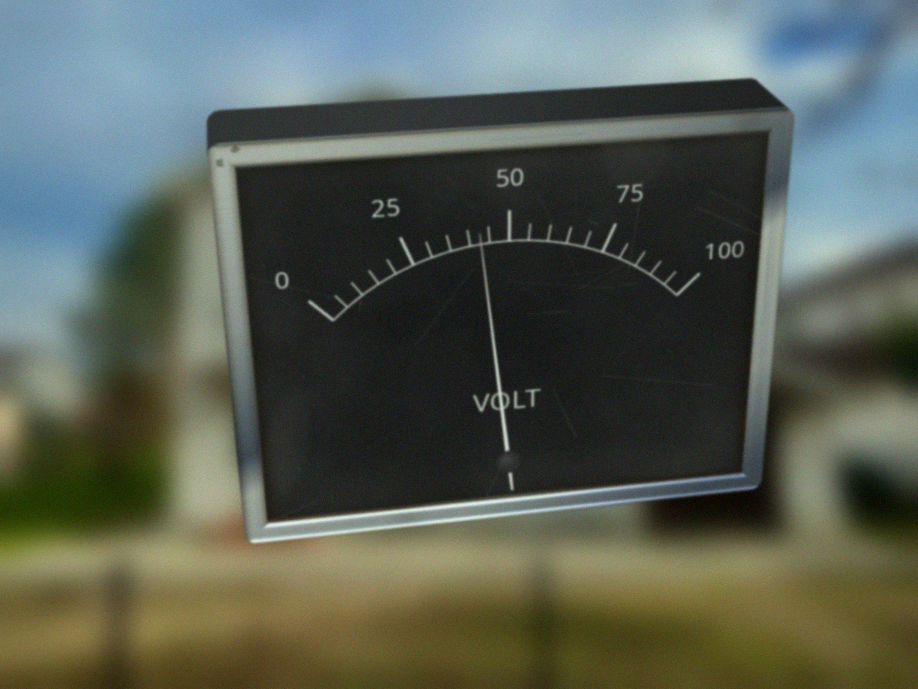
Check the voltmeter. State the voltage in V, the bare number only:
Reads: 42.5
